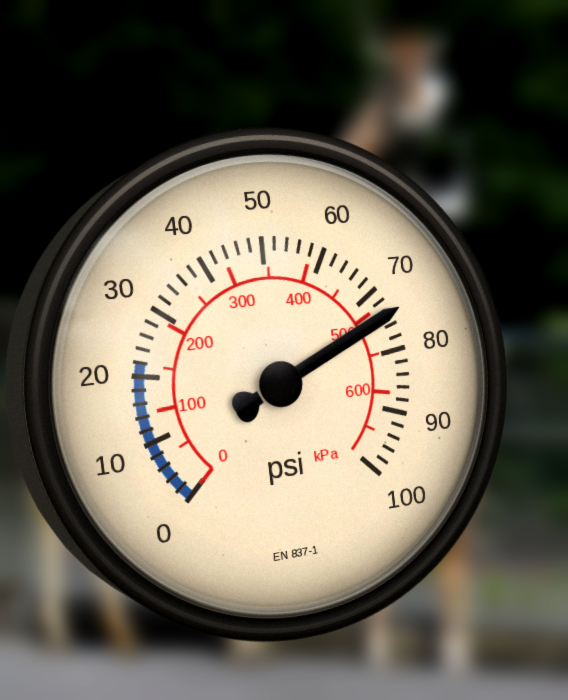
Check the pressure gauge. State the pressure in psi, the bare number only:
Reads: 74
